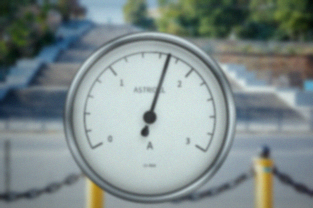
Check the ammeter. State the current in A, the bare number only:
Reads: 1.7
